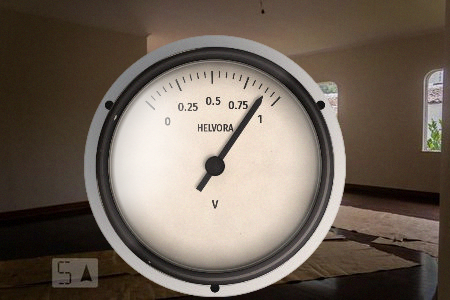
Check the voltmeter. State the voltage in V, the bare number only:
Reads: 0.9
